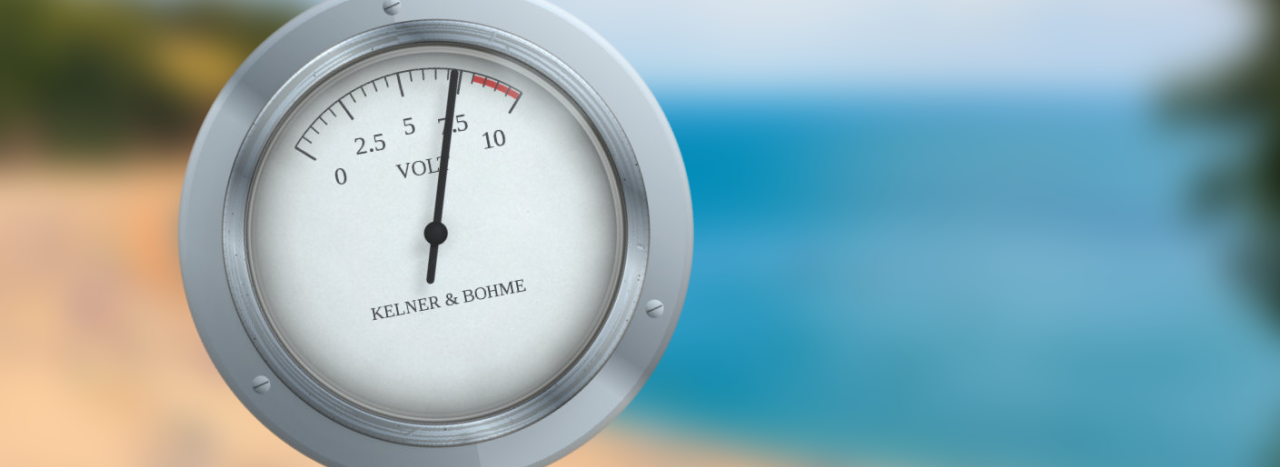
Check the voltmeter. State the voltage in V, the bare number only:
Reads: 7.25
